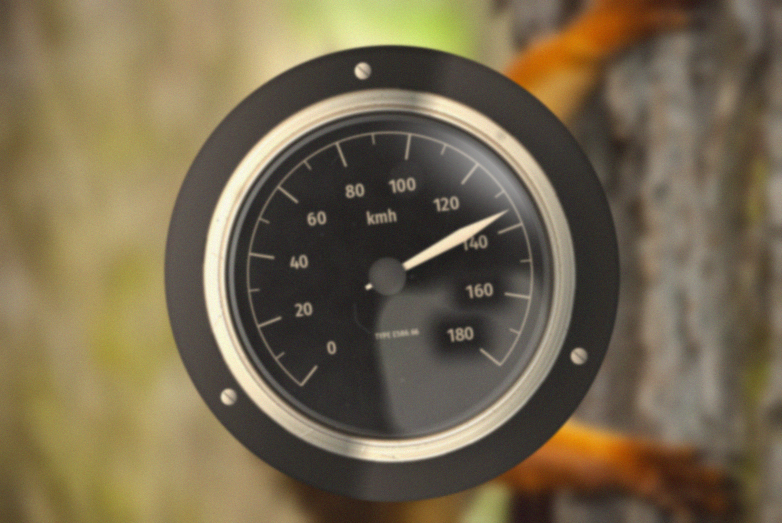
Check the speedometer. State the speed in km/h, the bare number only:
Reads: 135
